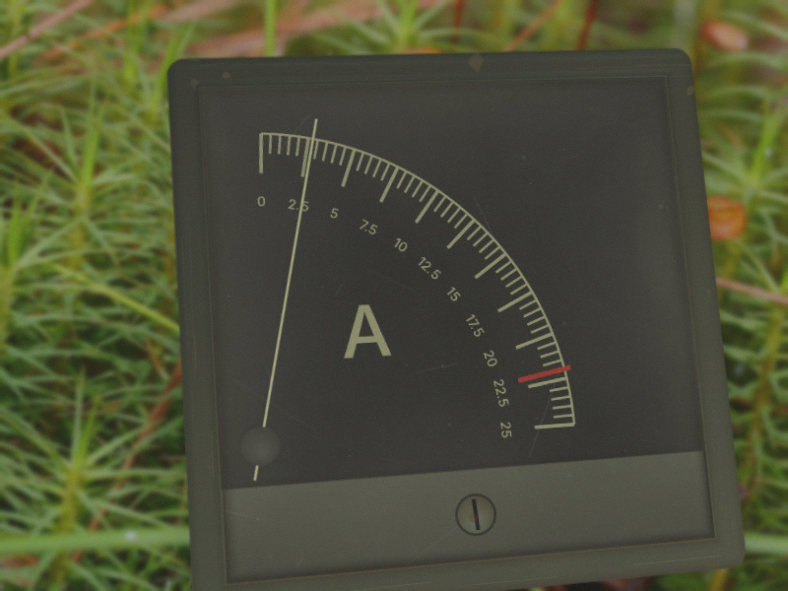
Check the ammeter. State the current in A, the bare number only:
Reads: 2.75
